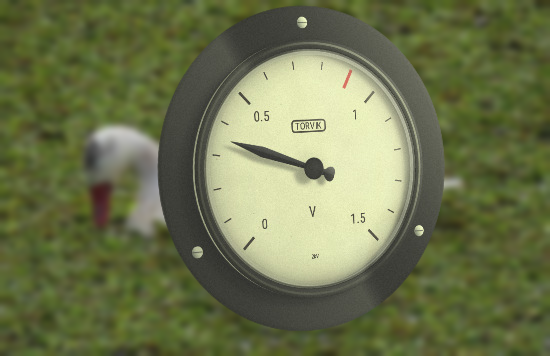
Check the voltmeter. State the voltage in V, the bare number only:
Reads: 0.35
